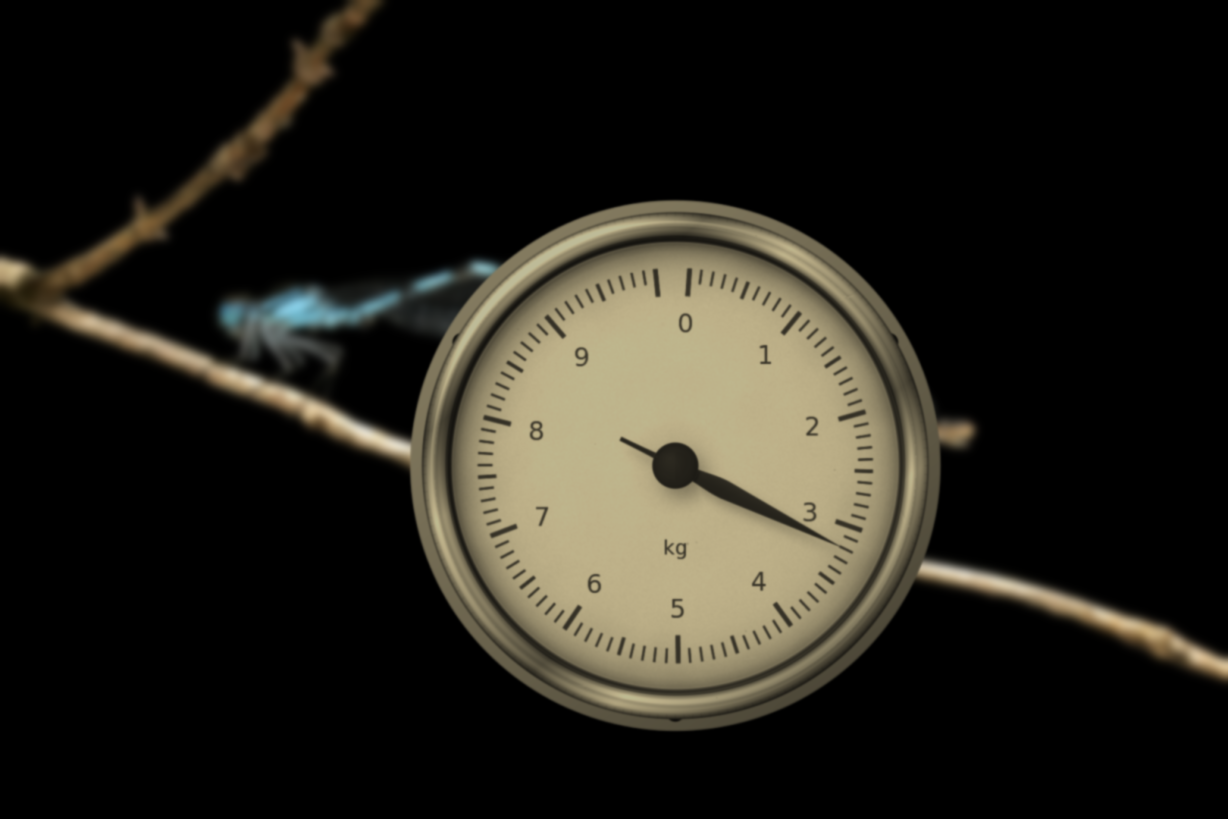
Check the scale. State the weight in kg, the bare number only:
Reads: 3.2
